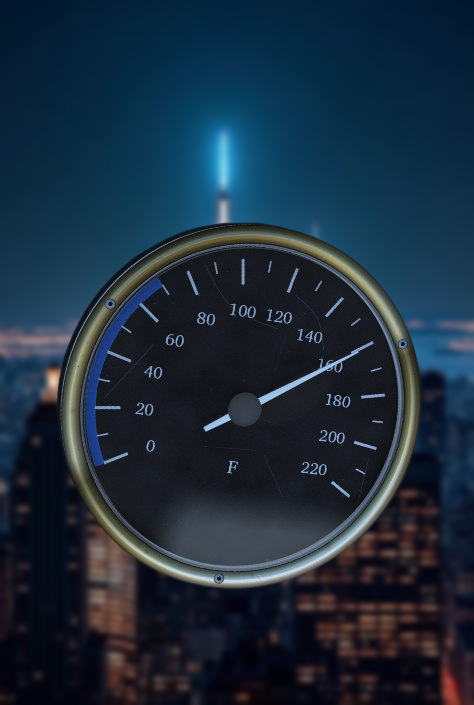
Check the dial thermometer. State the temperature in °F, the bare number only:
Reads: 160
